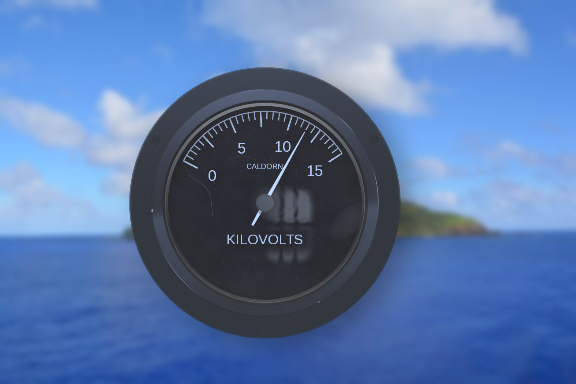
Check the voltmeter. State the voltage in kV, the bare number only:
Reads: 11.5
